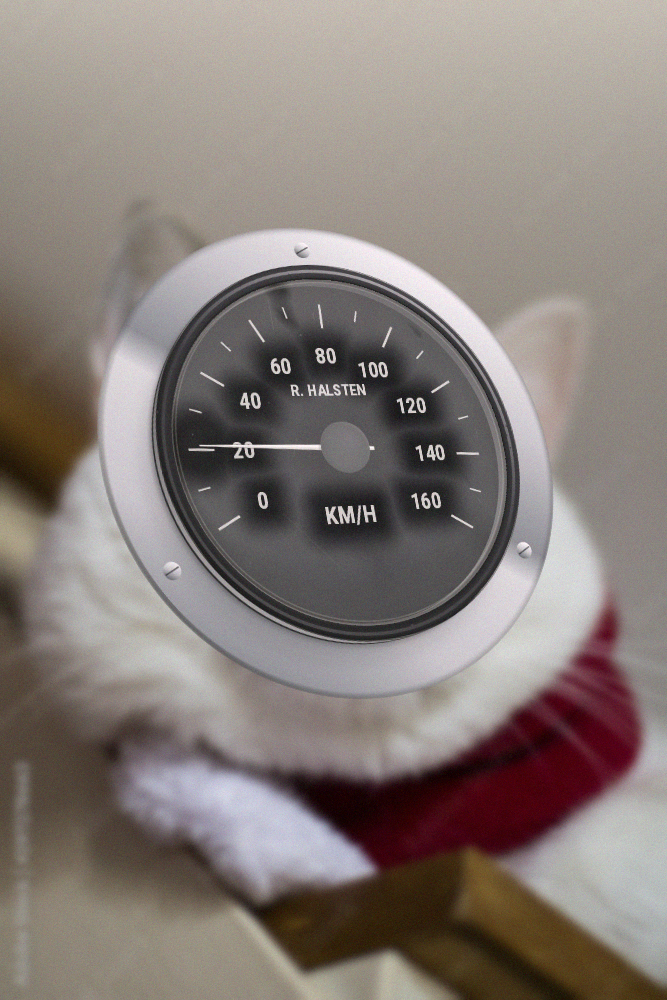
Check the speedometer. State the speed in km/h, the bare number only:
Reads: 20
